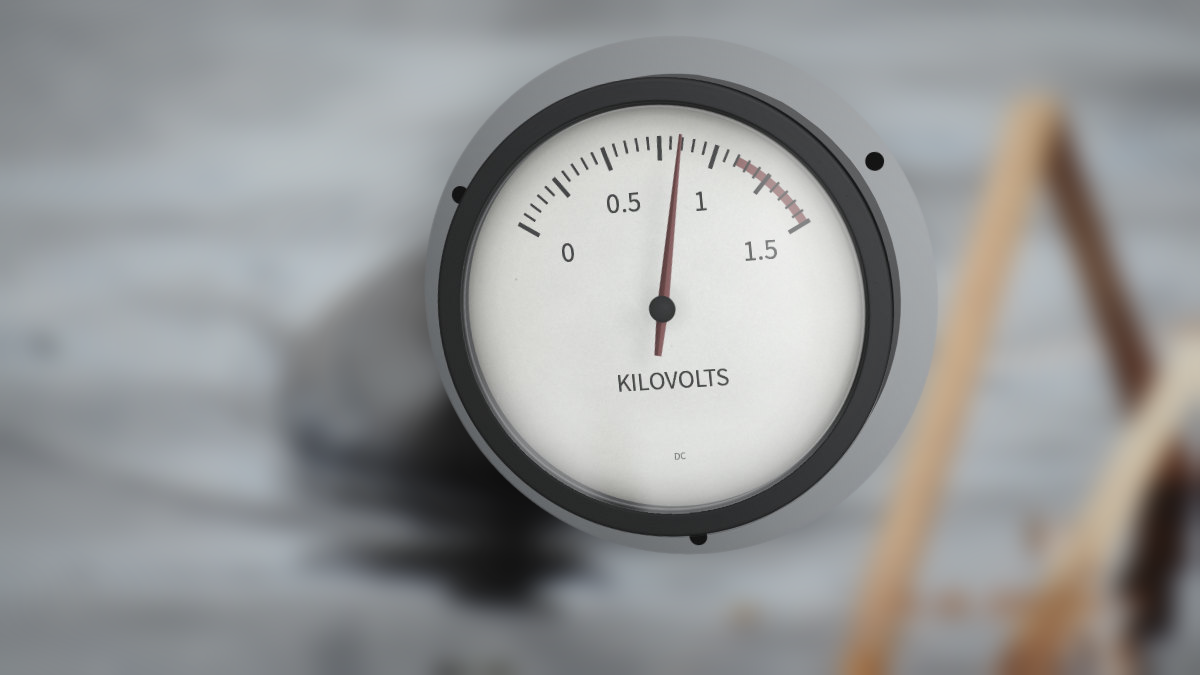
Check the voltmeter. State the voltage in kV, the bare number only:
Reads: 0.85
